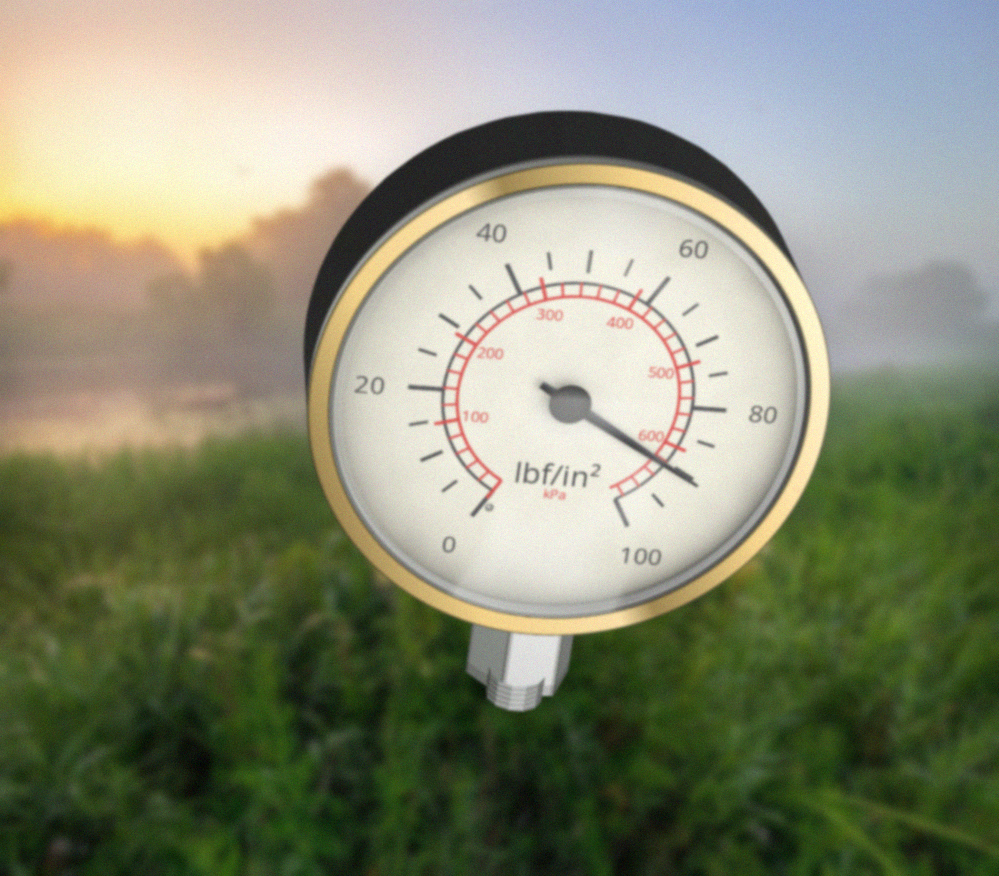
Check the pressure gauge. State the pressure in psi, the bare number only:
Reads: 90
